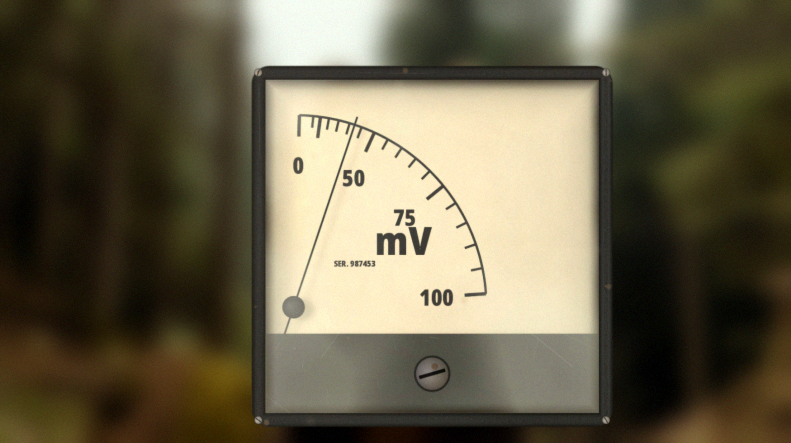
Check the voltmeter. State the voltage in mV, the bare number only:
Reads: 42.5
